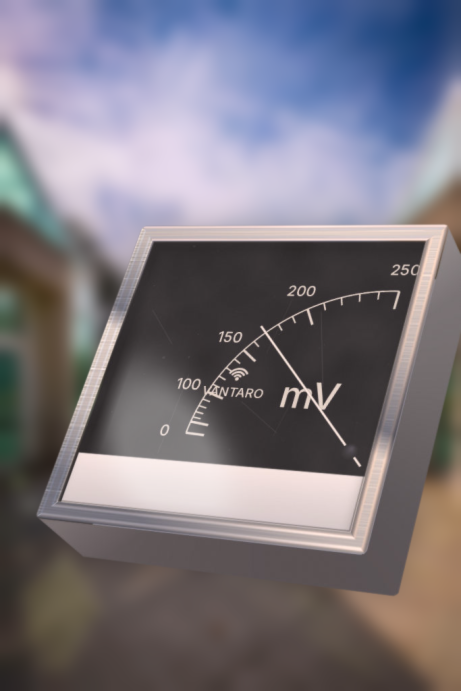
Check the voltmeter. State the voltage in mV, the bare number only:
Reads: 170
